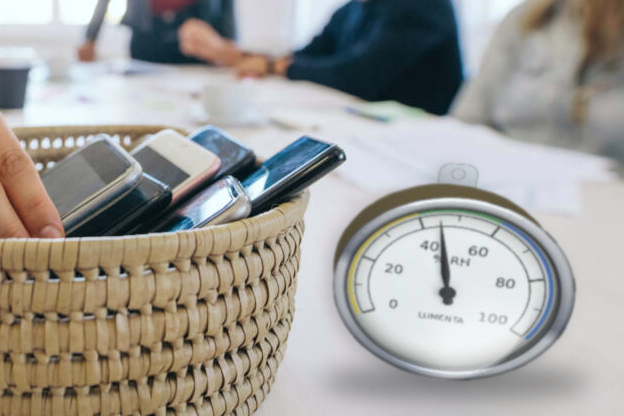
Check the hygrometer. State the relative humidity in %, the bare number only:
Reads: 45
